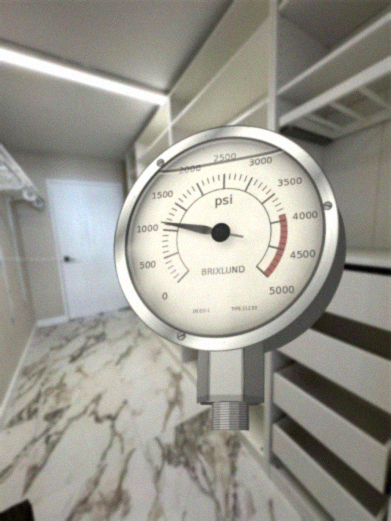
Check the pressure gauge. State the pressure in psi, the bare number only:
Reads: 1100
